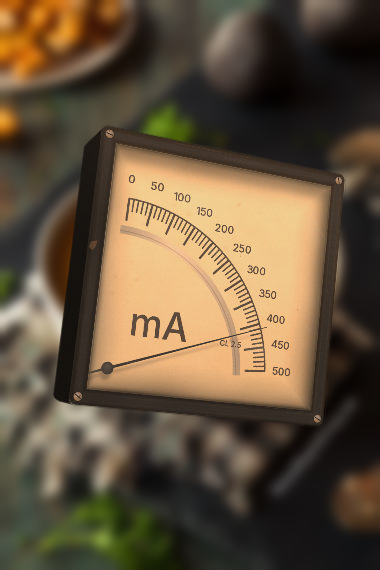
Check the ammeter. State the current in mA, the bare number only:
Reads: 410
